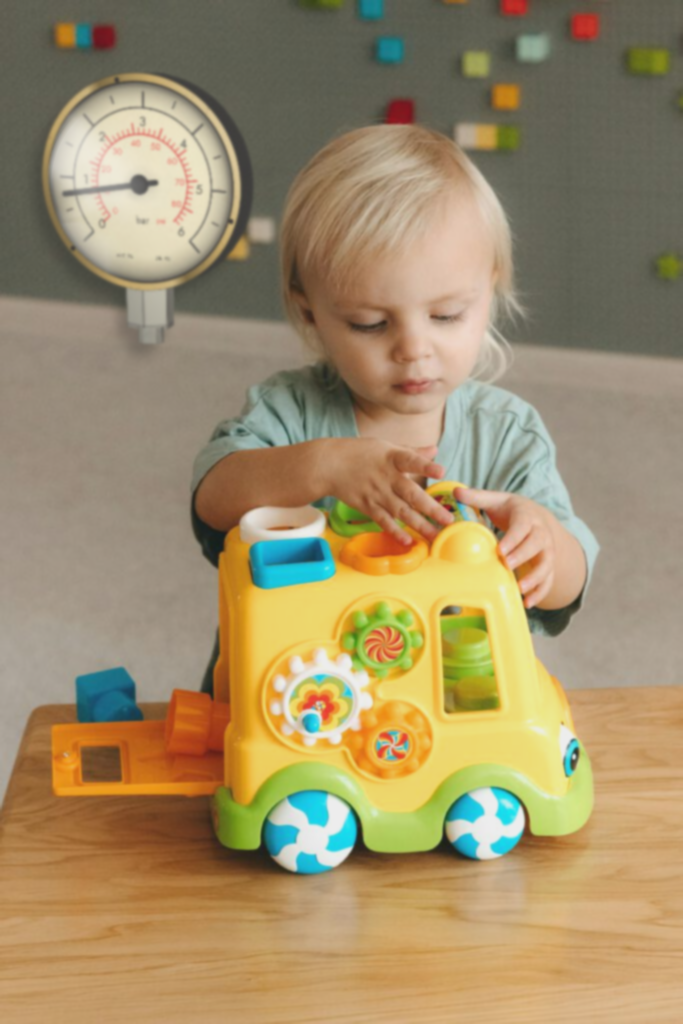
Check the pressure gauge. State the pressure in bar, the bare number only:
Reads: 0.75
